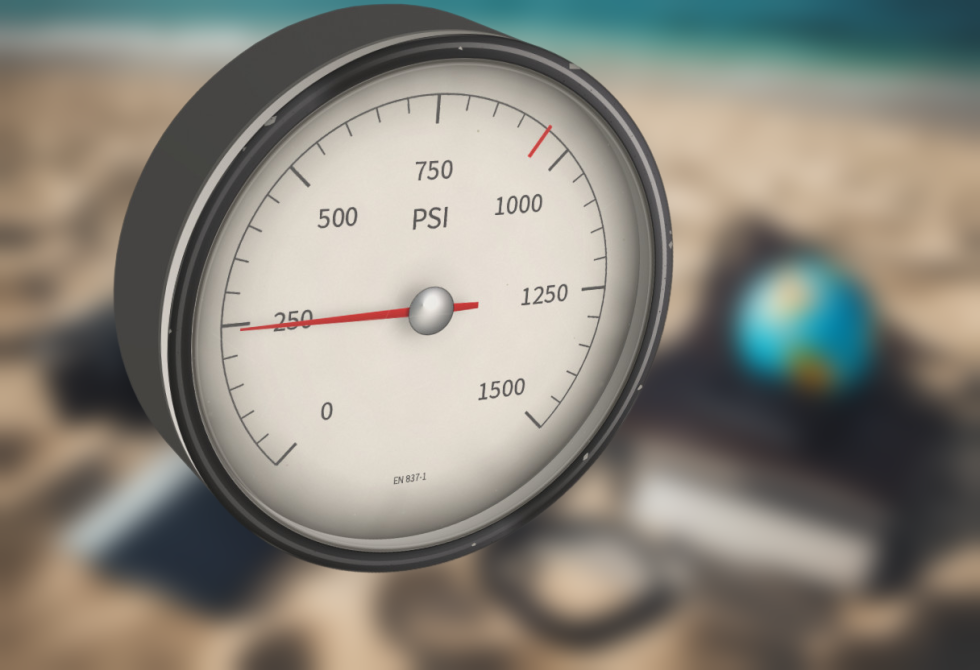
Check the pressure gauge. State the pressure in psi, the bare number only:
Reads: 250
